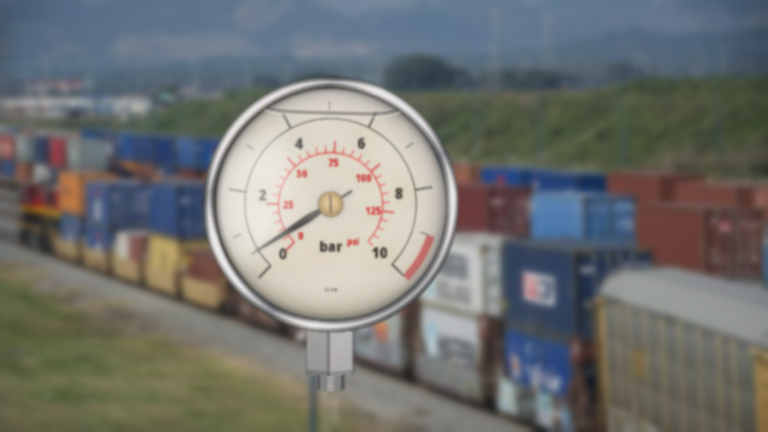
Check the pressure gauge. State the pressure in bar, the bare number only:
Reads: 0.5
